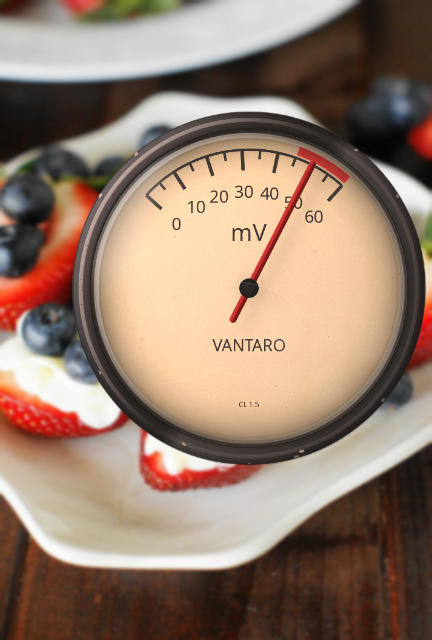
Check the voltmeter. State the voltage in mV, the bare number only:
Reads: 50
